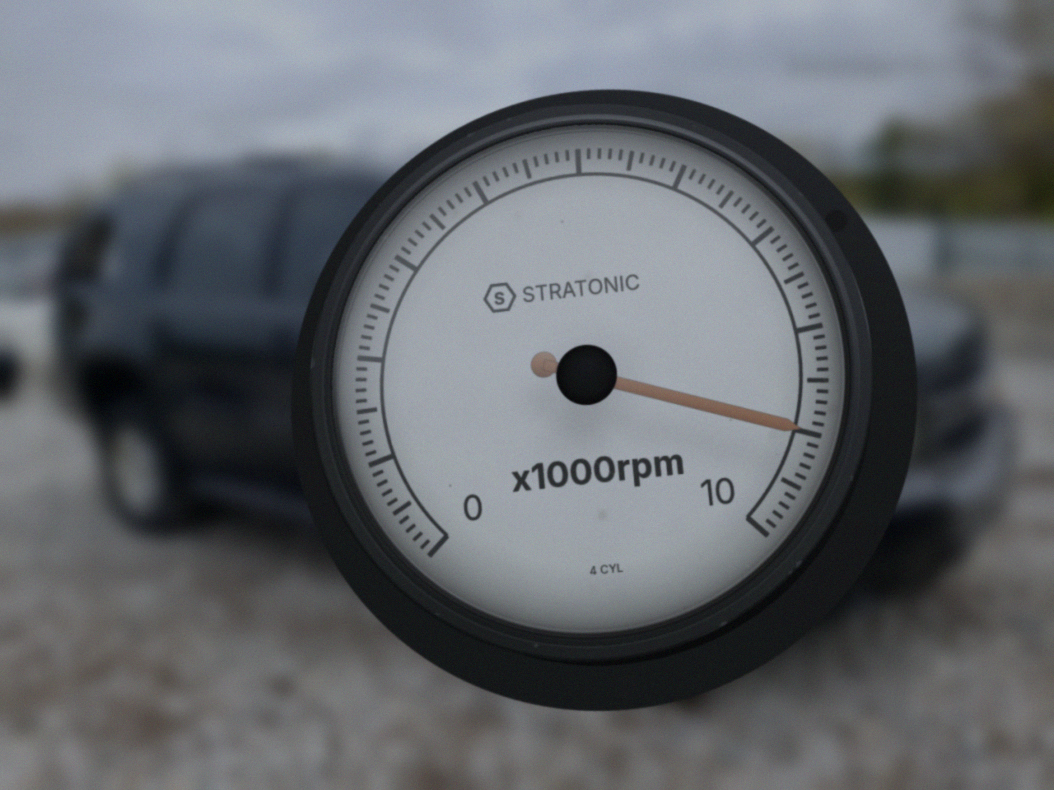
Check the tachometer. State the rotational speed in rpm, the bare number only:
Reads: 9000
